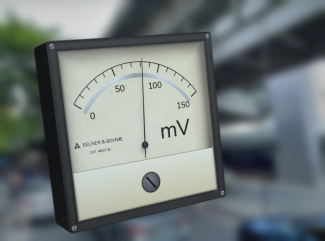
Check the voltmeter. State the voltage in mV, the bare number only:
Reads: 80
